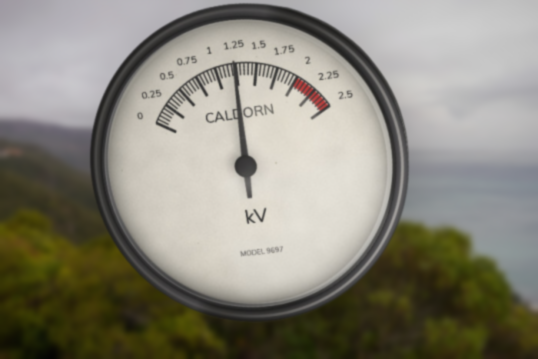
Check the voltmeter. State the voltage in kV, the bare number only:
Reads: 1.25
